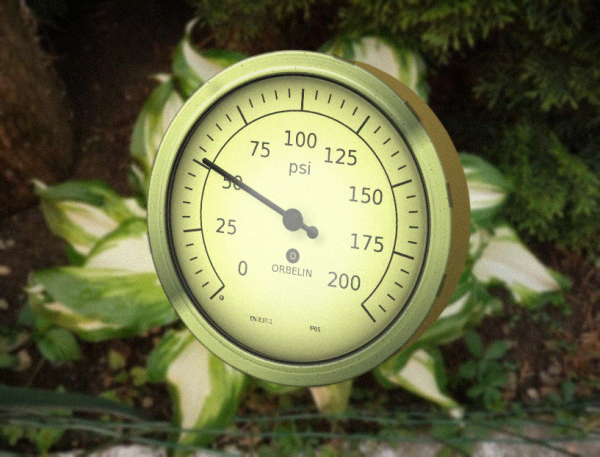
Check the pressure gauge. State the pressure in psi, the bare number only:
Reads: 52.5
